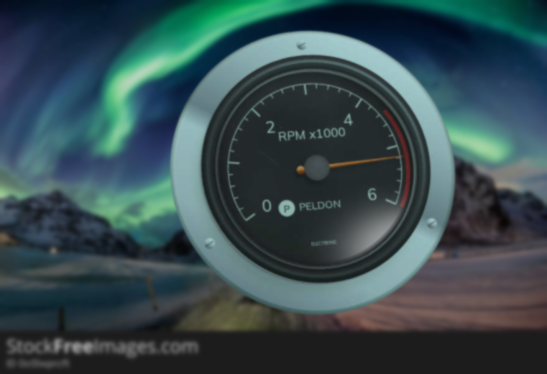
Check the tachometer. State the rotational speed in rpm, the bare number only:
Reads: 5200
